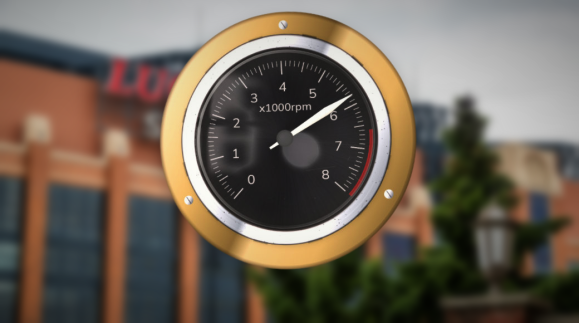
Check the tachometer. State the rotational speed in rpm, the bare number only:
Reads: 5800
